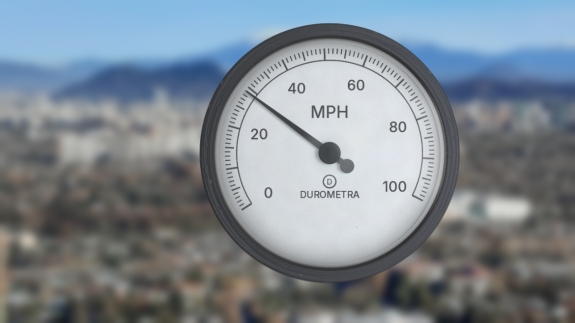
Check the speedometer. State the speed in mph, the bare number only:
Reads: 29
